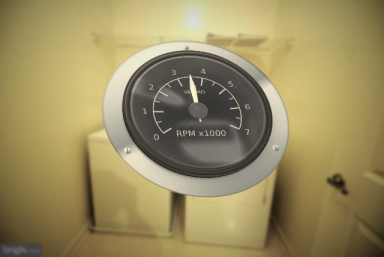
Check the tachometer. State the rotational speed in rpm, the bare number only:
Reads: 3500
